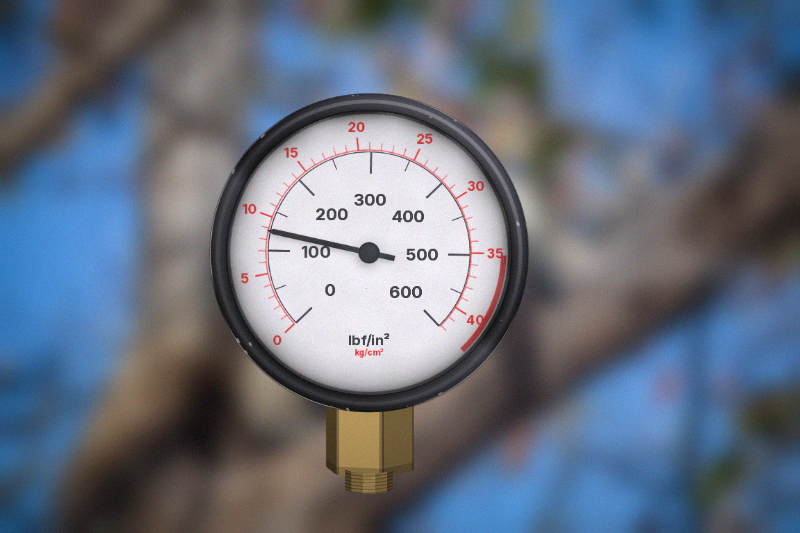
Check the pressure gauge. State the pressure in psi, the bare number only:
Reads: 125
